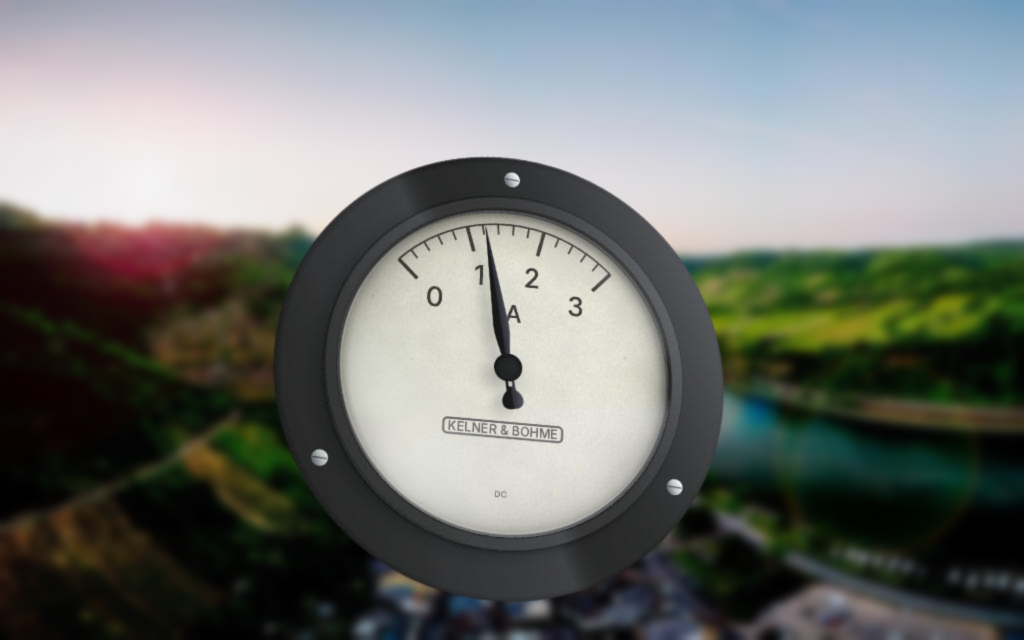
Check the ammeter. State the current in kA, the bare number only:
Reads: 1.2
